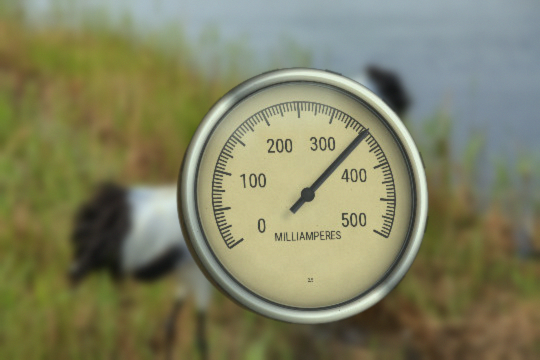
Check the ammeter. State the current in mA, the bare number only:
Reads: 350
